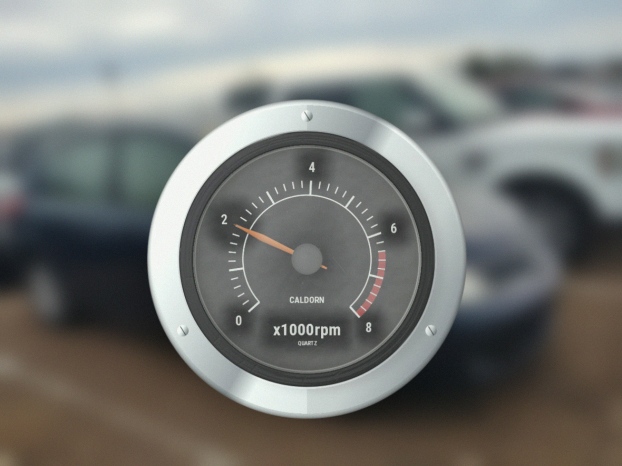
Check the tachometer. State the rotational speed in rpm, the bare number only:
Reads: 2000
